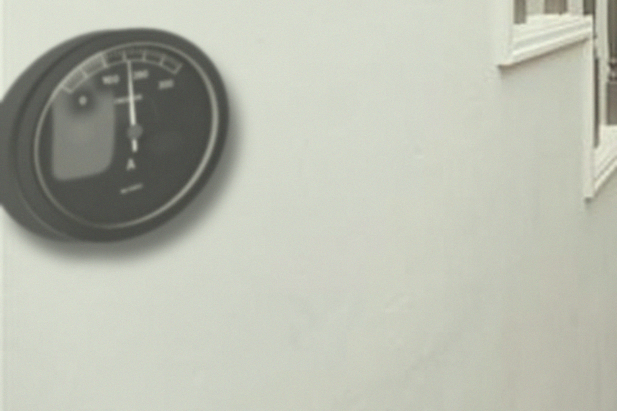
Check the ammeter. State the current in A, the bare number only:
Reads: 150
